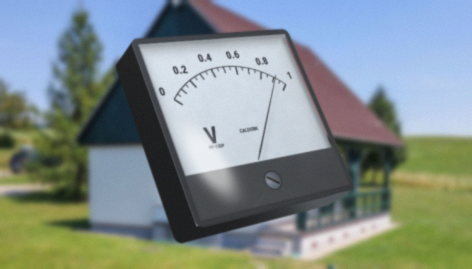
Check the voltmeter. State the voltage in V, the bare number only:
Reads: 0.9
